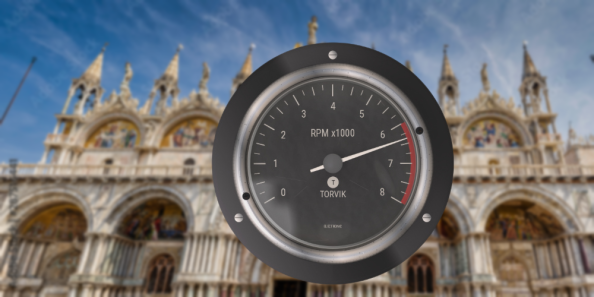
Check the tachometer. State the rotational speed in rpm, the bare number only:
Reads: 6375
